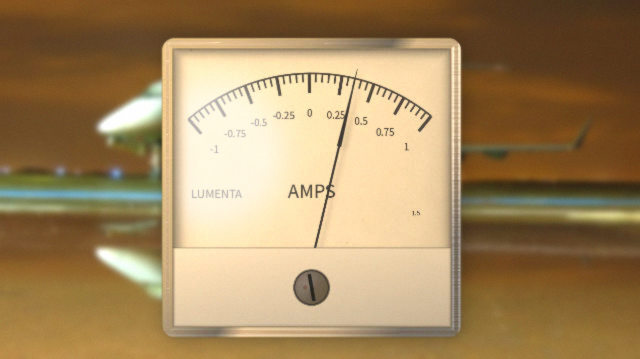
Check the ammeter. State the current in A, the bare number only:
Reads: 0.35
